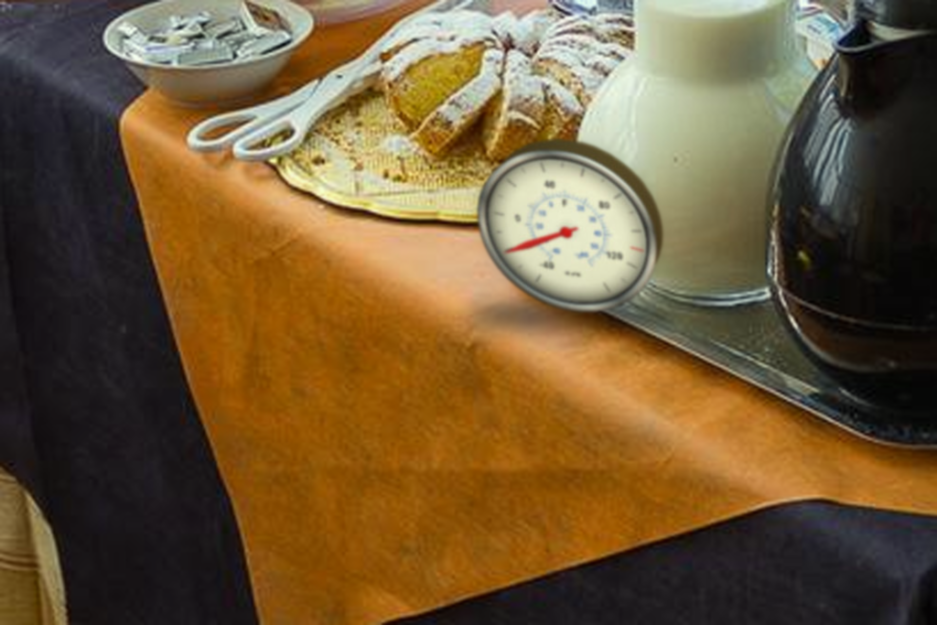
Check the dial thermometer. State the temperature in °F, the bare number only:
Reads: -20
